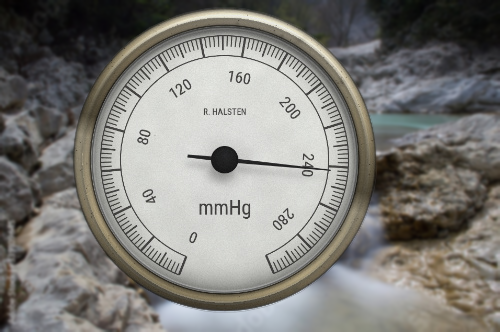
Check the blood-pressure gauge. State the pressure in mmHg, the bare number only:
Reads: 242
